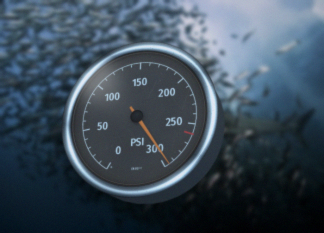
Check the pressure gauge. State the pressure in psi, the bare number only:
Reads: 295
